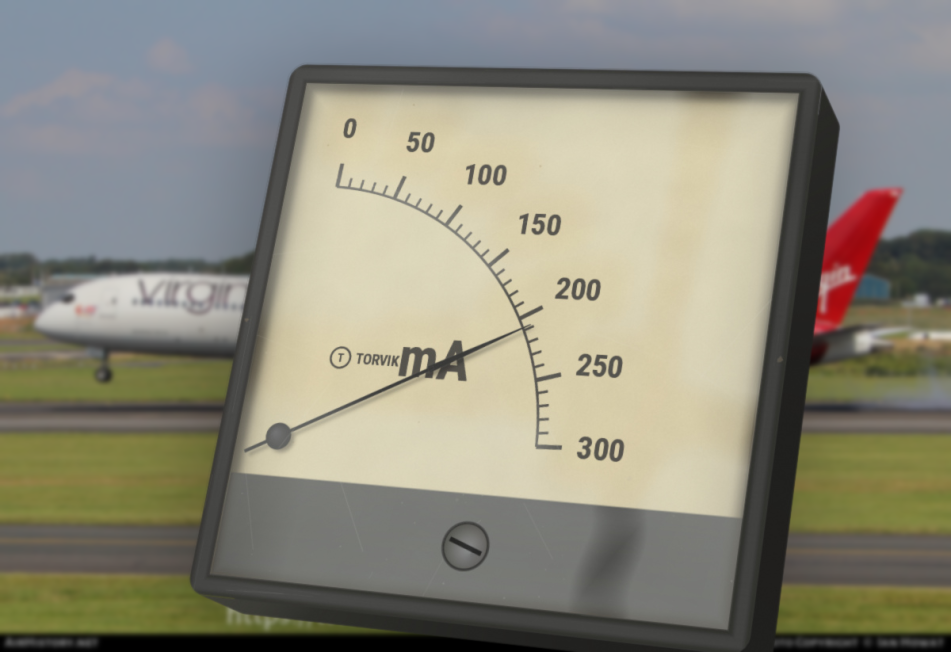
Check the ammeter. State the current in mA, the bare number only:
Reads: 210
